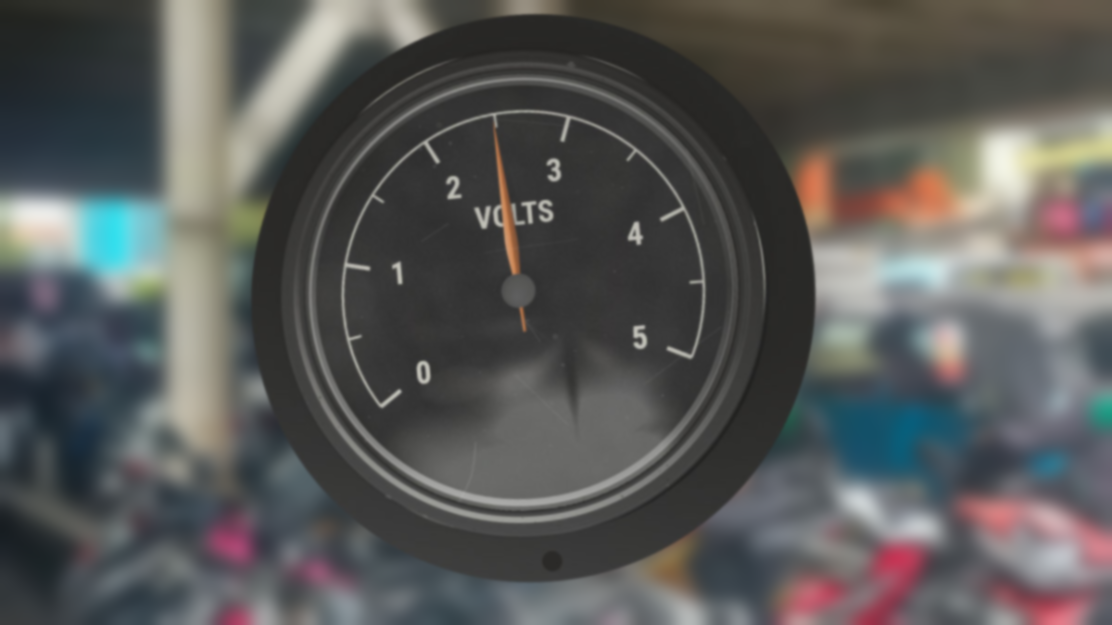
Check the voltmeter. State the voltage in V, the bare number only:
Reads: 2.5
